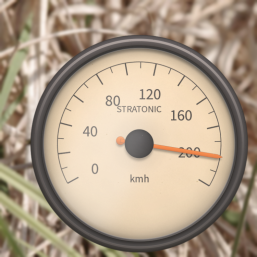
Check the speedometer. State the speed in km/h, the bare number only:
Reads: 200
